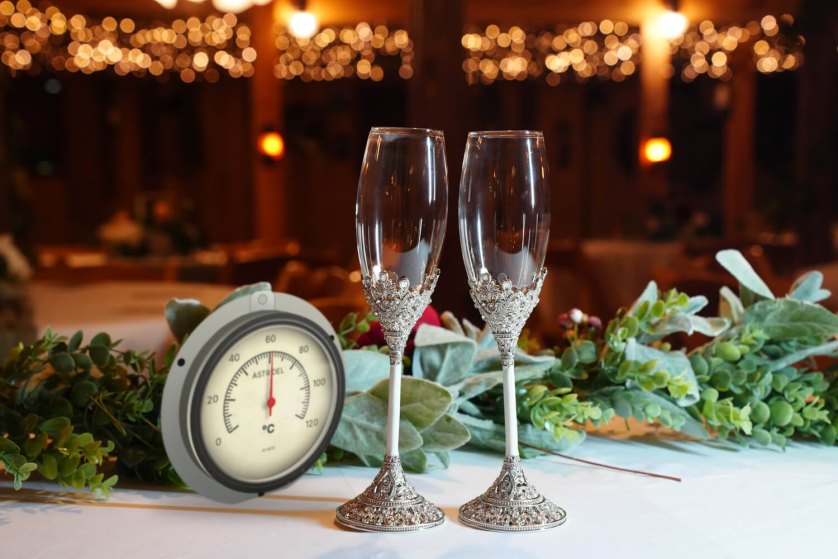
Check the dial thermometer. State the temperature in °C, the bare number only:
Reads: 60
